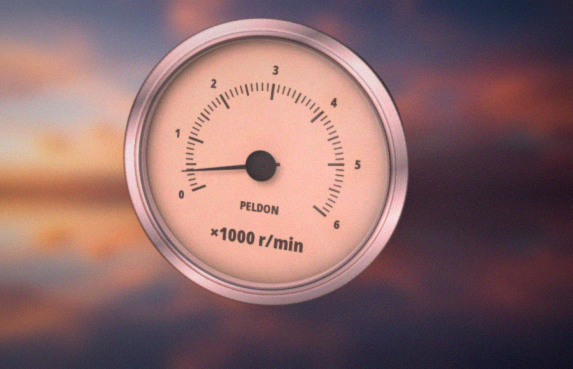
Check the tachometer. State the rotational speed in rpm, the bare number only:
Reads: 400
